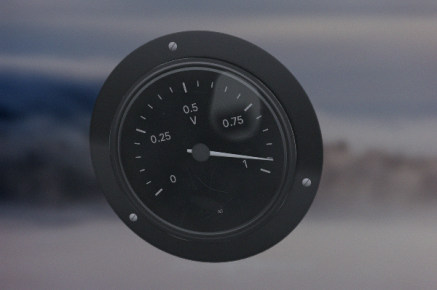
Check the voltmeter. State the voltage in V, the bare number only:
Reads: 0.95
